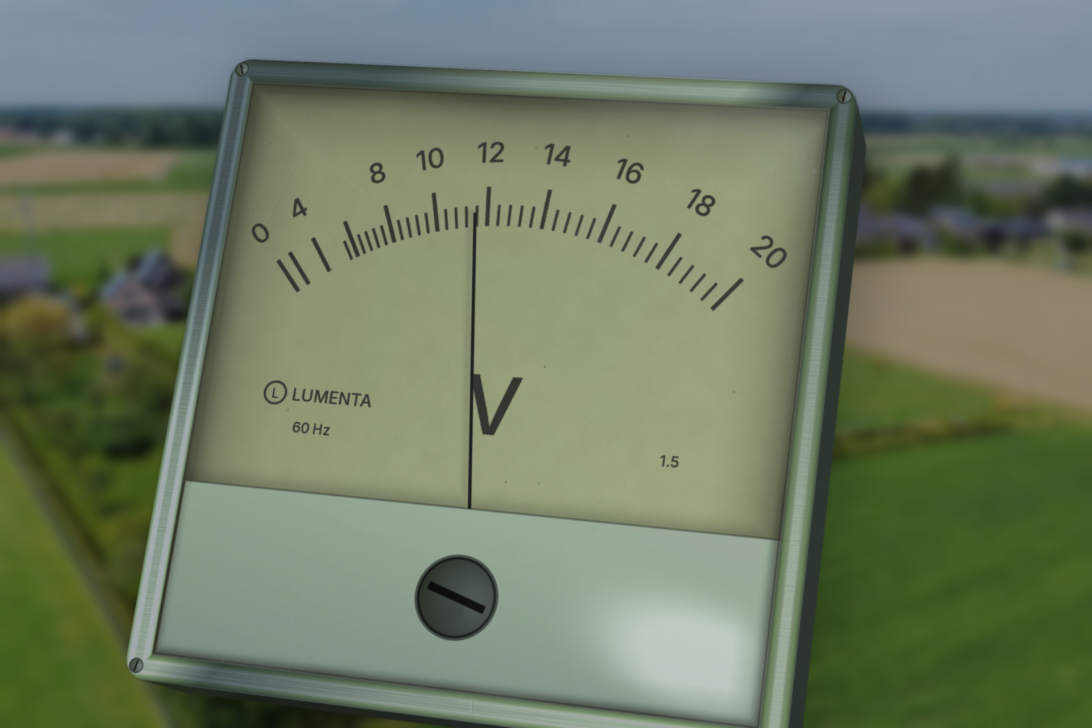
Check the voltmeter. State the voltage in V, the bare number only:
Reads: 11.6
